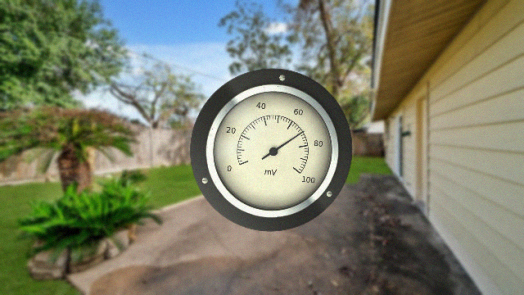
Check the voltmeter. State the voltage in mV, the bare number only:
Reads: 70
